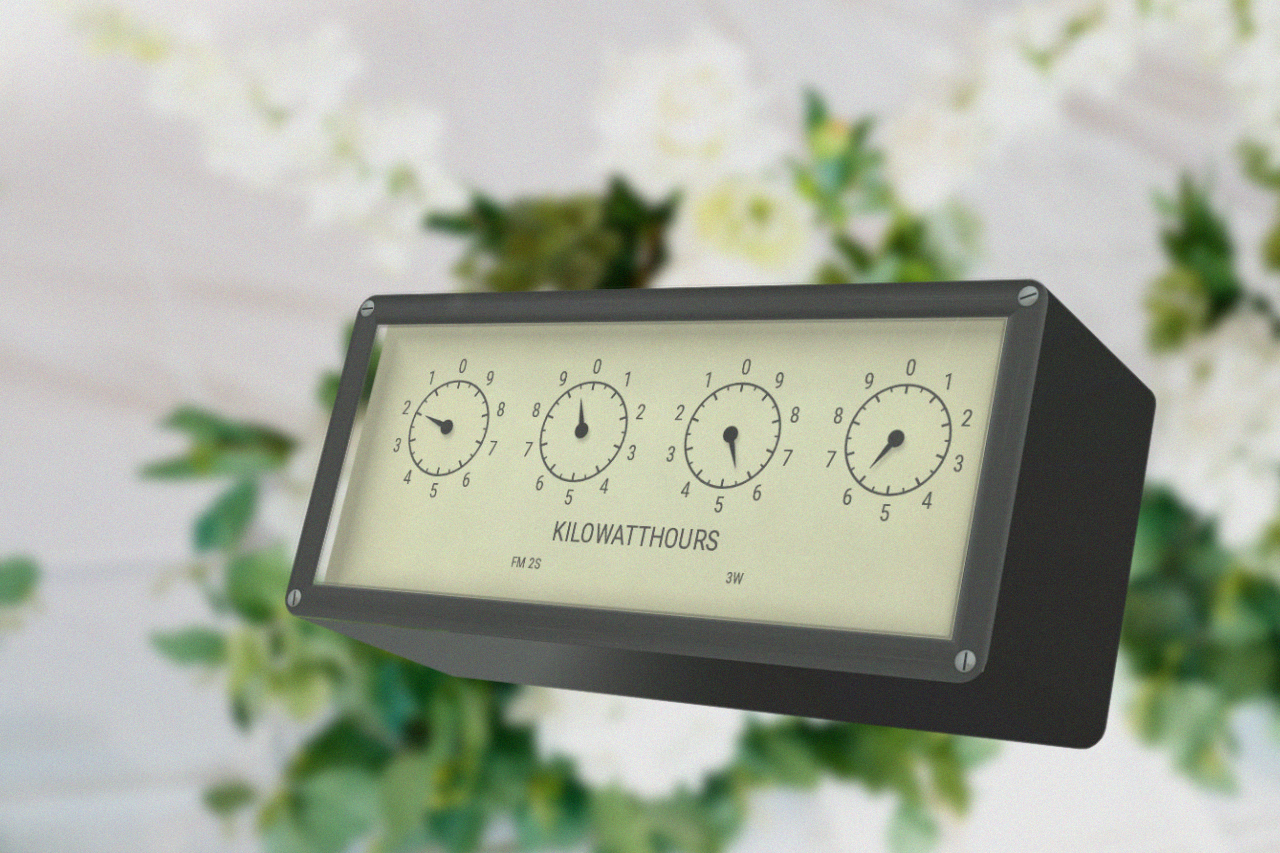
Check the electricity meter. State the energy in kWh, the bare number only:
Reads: 1956
